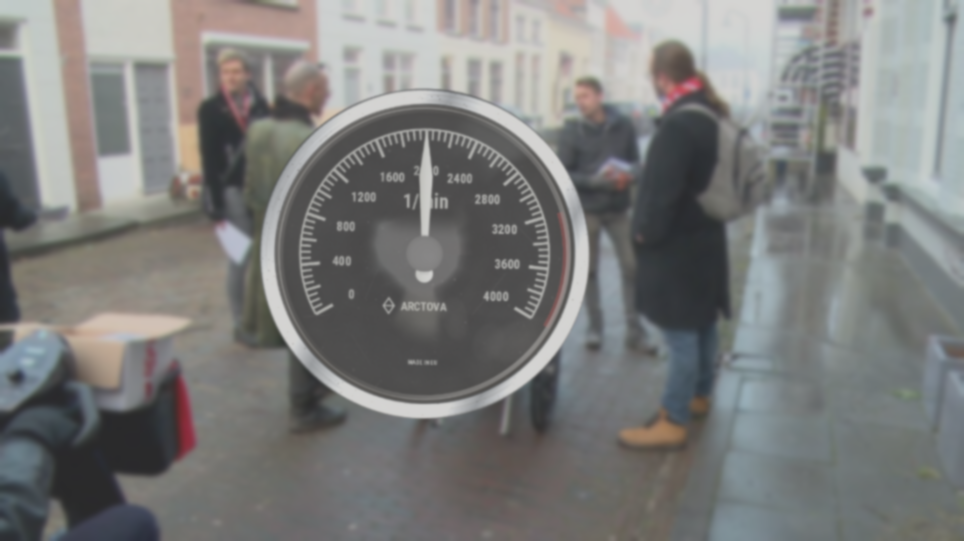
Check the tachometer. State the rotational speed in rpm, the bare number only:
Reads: 2000
